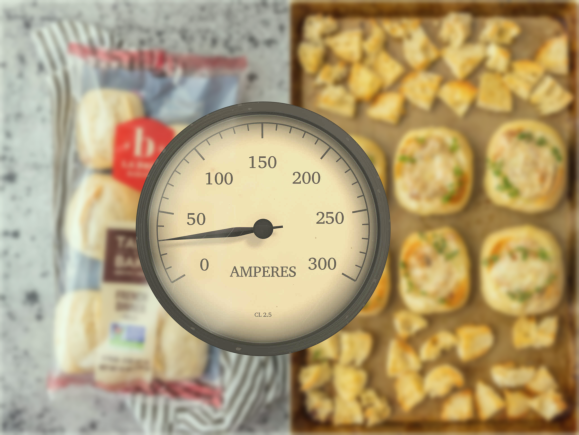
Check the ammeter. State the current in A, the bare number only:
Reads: 30
